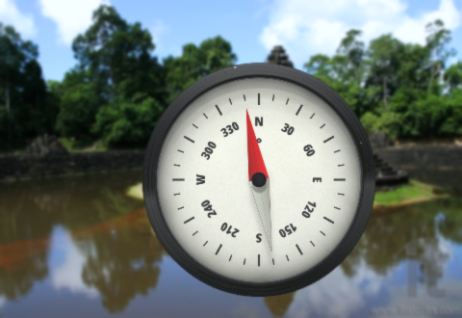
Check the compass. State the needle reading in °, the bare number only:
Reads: 350
